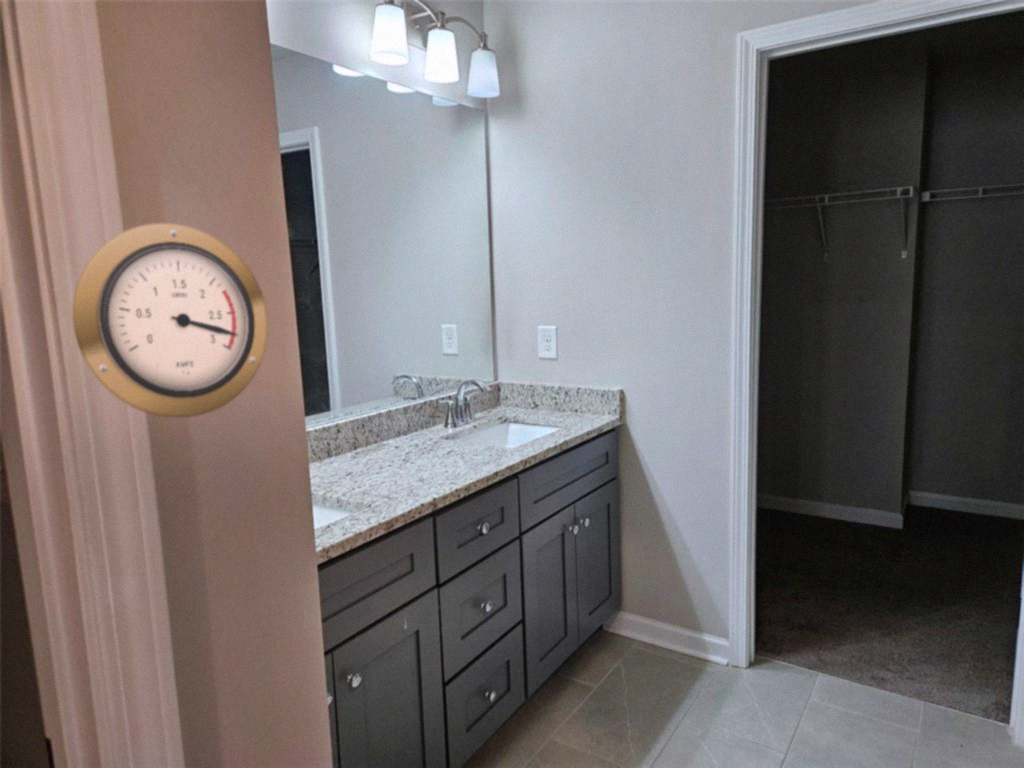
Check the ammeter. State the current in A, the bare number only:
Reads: 2.8
